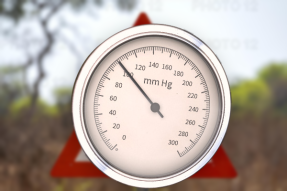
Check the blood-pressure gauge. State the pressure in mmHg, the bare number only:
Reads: 100
